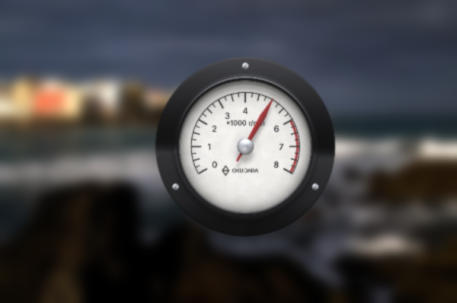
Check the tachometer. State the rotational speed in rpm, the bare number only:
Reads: 5000
